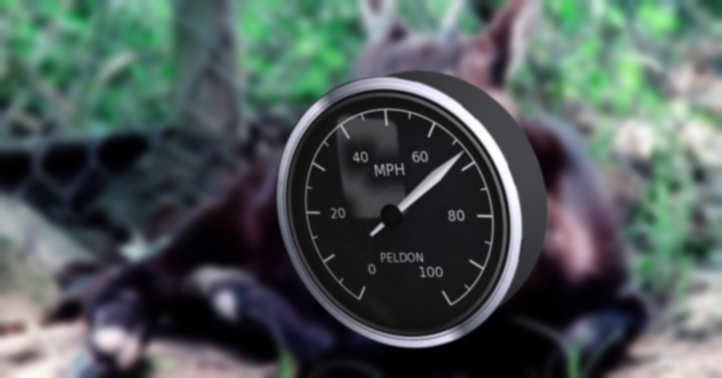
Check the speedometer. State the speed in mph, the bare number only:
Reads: 67.5
